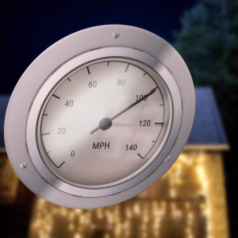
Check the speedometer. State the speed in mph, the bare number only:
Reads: 100
